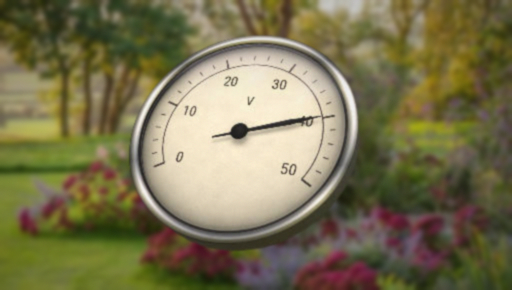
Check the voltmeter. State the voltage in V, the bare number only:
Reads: 40
